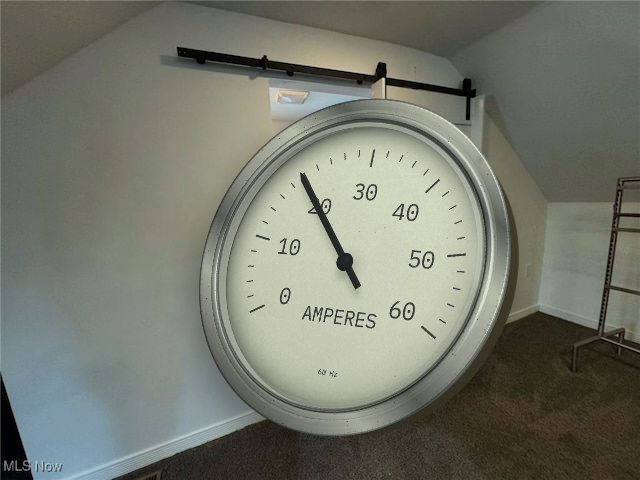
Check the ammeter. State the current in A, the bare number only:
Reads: 20
